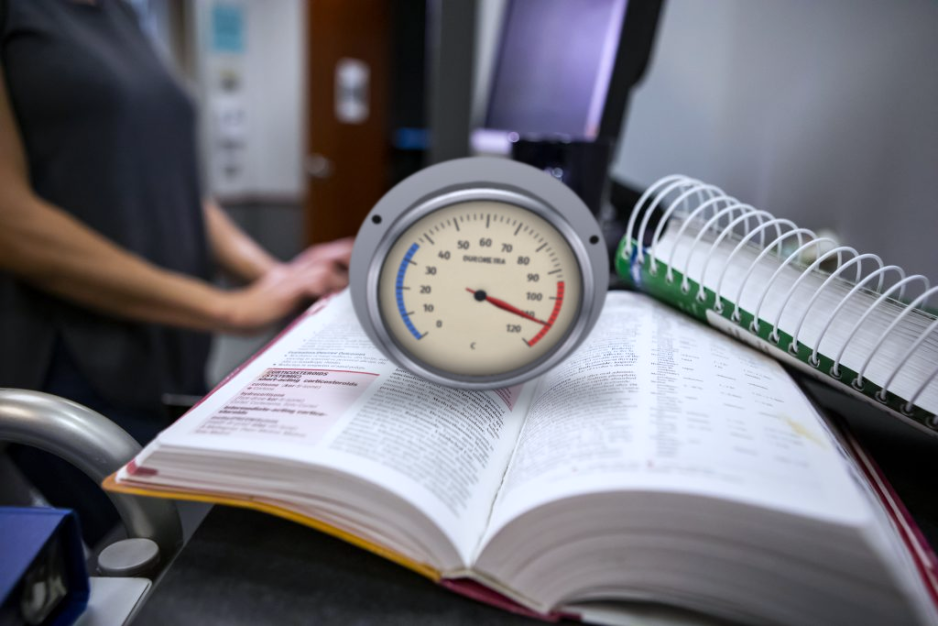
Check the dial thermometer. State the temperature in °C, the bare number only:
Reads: 110
